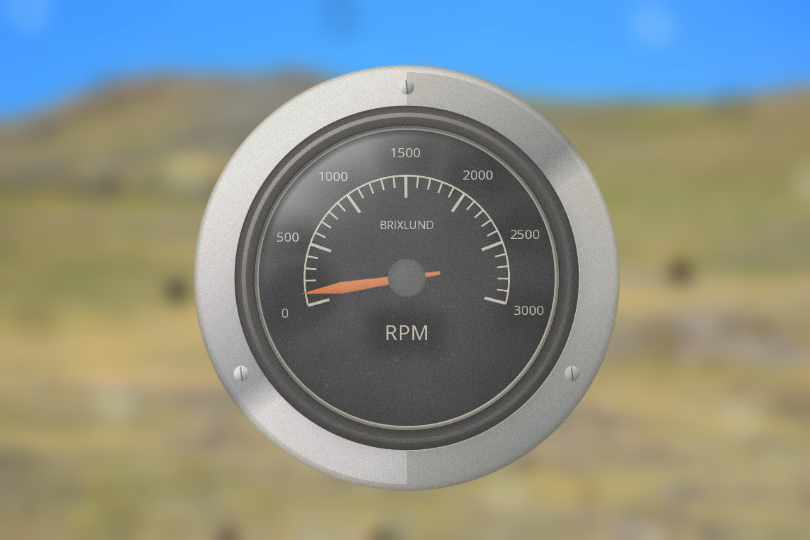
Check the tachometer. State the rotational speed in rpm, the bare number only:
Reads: 100
